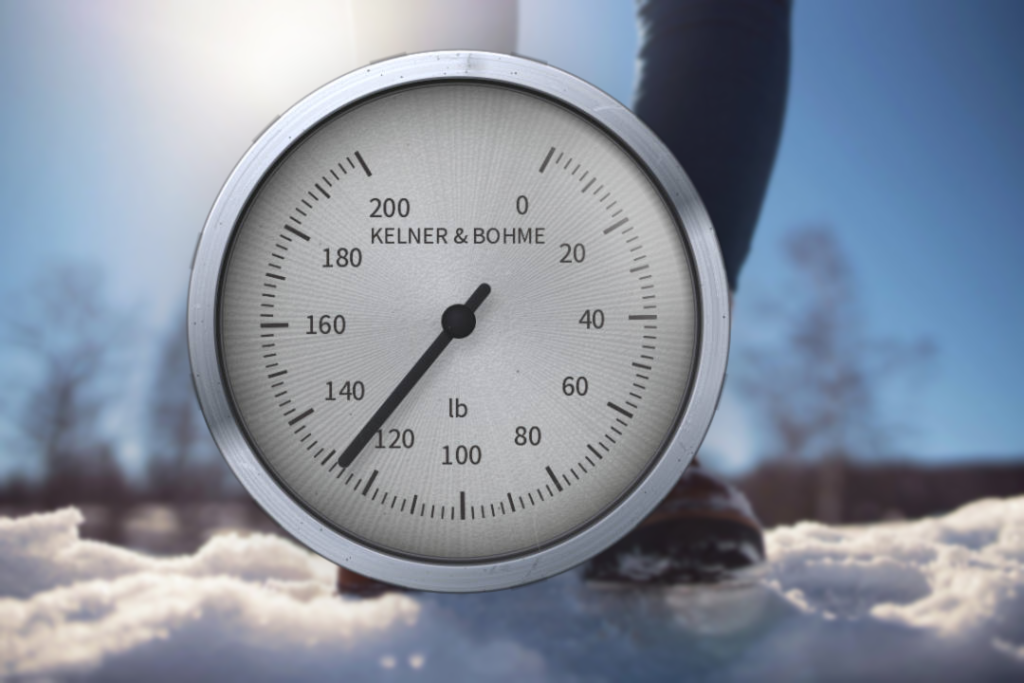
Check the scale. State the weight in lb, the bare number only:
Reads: 127
